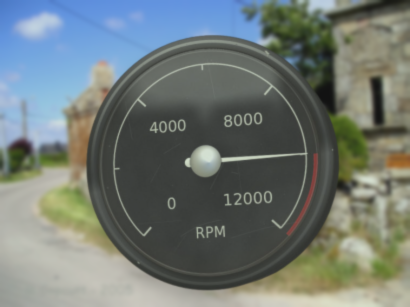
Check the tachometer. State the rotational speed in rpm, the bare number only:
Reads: 10000
